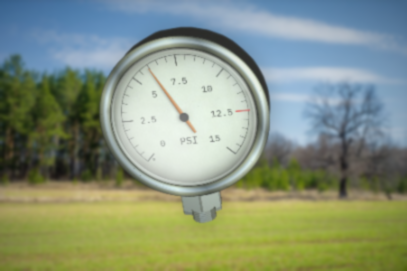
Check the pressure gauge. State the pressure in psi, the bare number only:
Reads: 6
